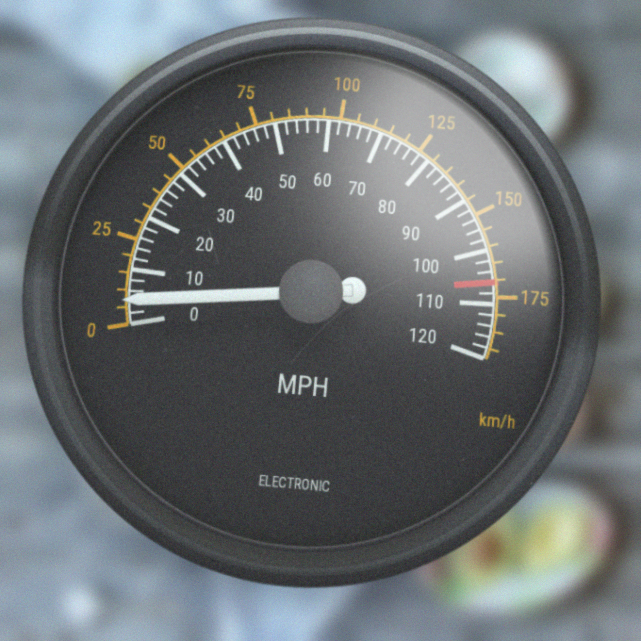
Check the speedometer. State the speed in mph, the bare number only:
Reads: 4
